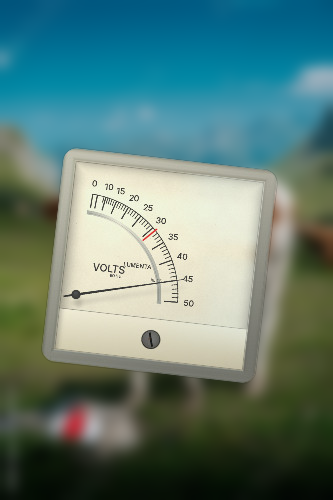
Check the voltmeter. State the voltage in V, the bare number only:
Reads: 45
